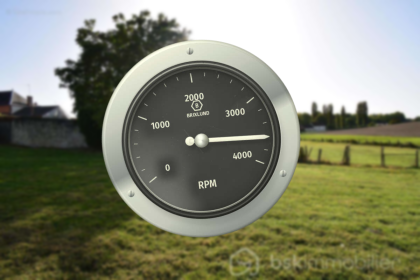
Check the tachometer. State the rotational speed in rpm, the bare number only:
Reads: 3600
